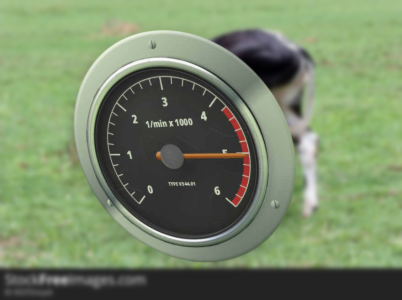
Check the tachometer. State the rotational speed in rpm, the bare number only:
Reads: 5000
